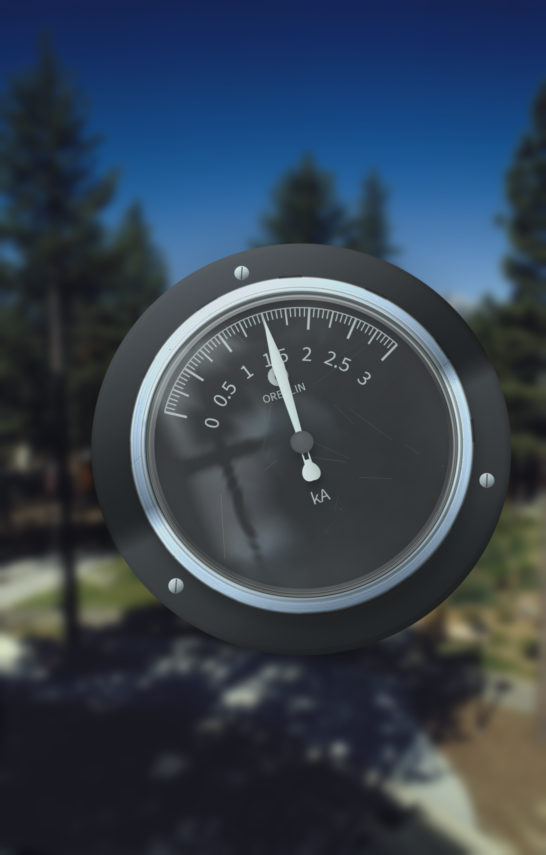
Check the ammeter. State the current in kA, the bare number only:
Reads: 1.5
